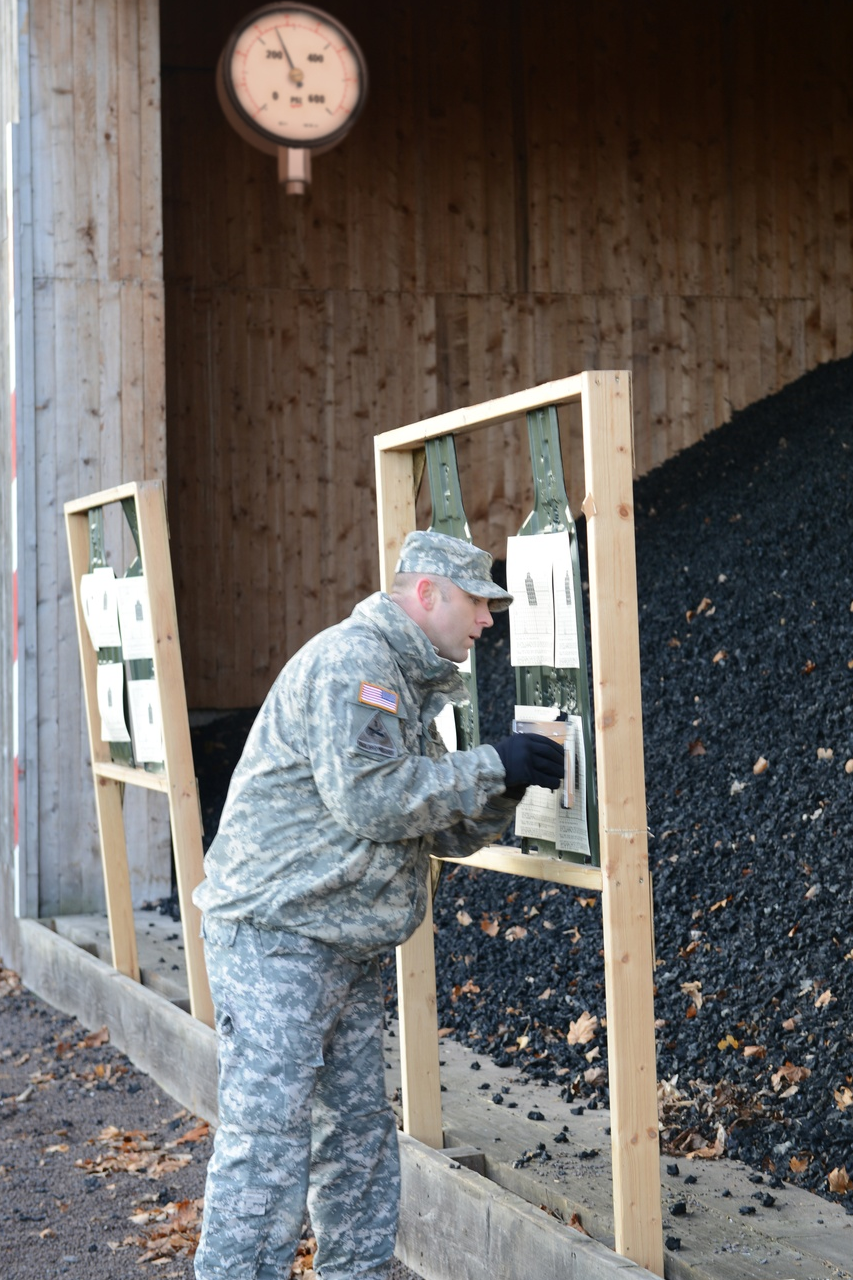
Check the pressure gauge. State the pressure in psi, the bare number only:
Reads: 250
